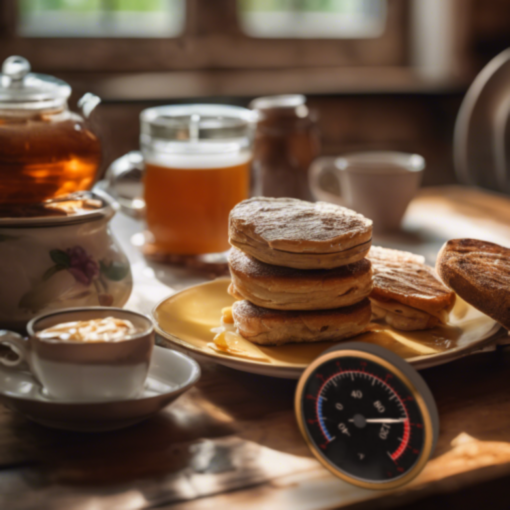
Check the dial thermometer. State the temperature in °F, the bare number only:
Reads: 100
